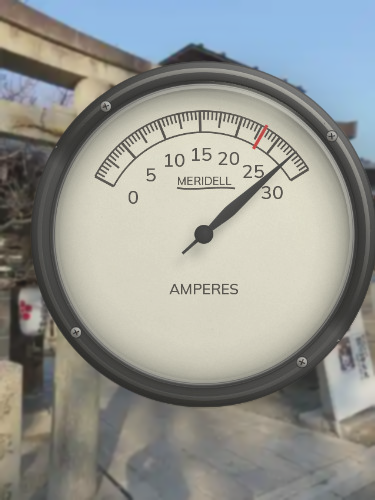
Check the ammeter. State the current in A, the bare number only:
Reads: 27.5
